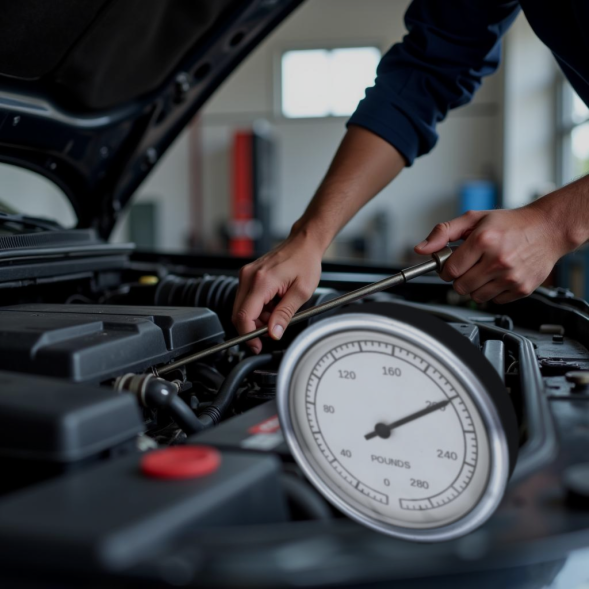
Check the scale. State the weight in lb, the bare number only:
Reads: 200
